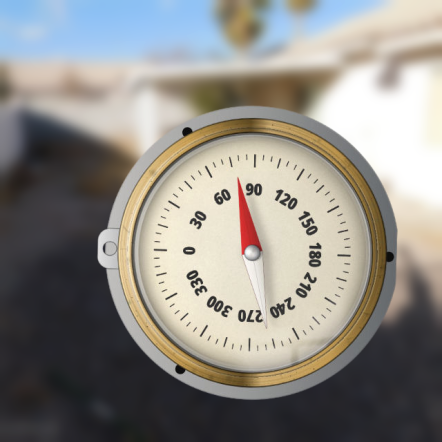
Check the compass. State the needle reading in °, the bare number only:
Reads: 77.5
